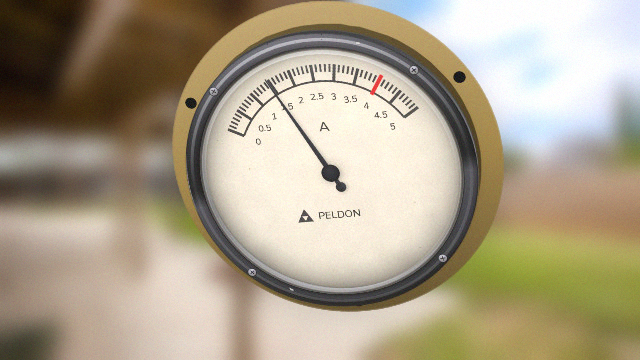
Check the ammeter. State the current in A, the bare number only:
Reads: 1.5
